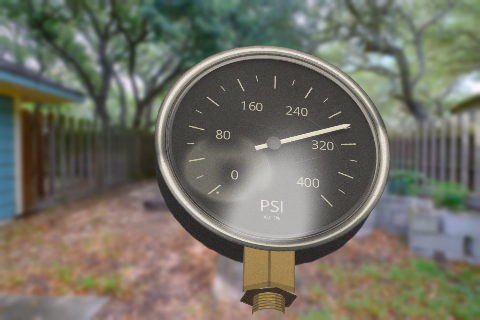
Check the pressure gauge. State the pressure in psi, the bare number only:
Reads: 300
